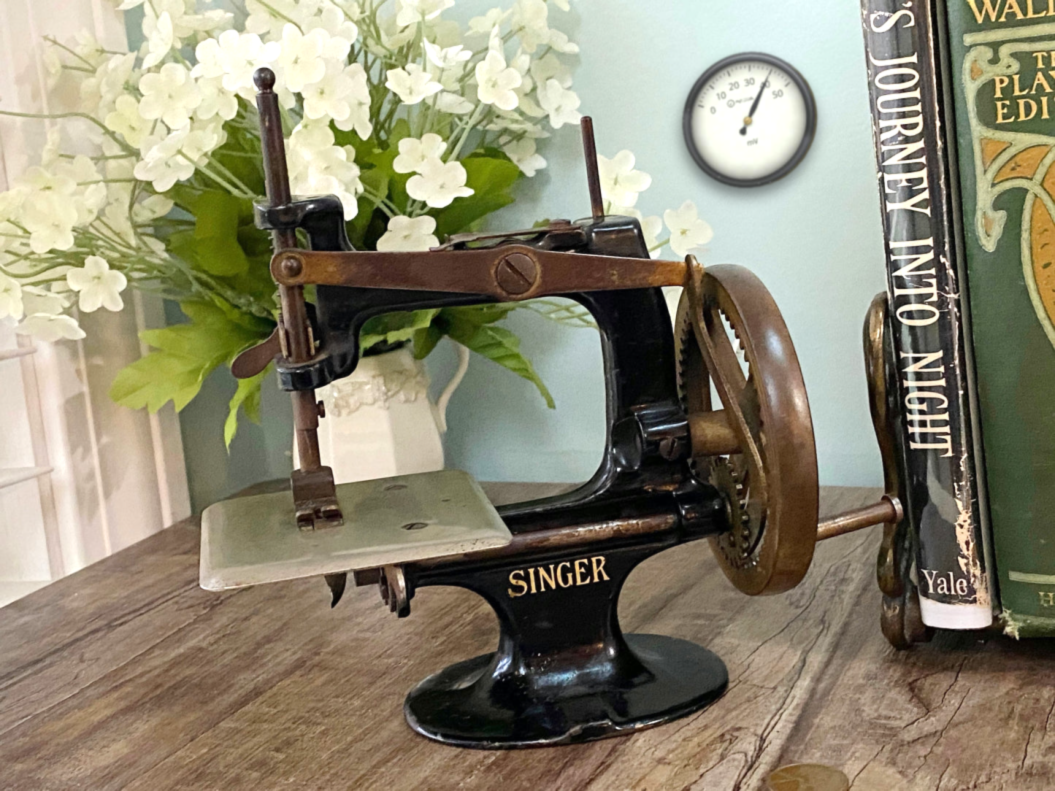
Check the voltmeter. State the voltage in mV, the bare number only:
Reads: 40
